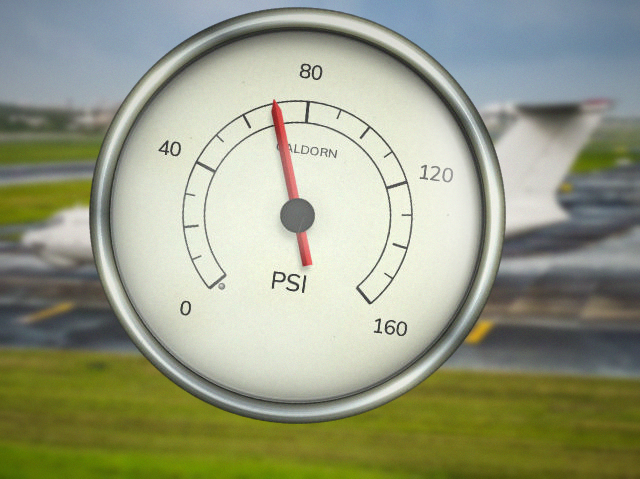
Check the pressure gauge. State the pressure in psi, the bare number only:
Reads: 70
